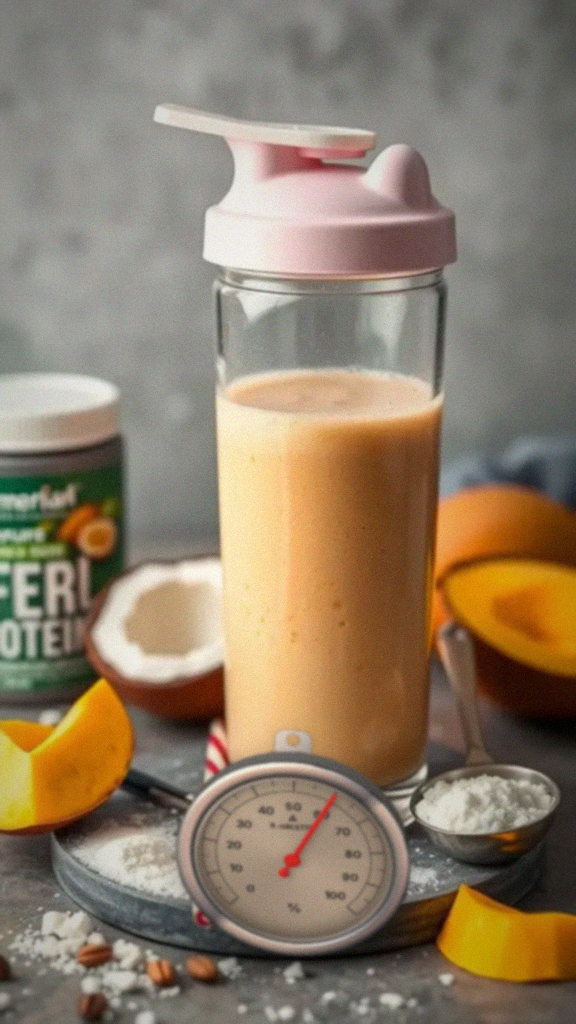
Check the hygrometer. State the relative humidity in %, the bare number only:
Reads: 60
